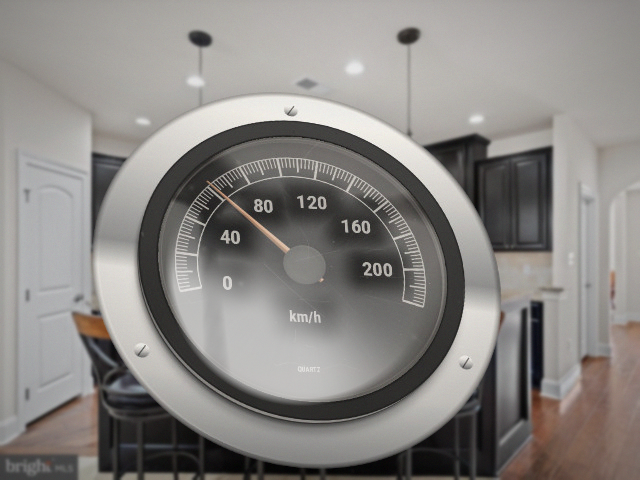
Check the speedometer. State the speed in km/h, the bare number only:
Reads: 60
